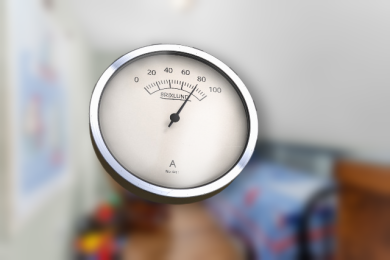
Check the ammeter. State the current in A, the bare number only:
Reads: 80
